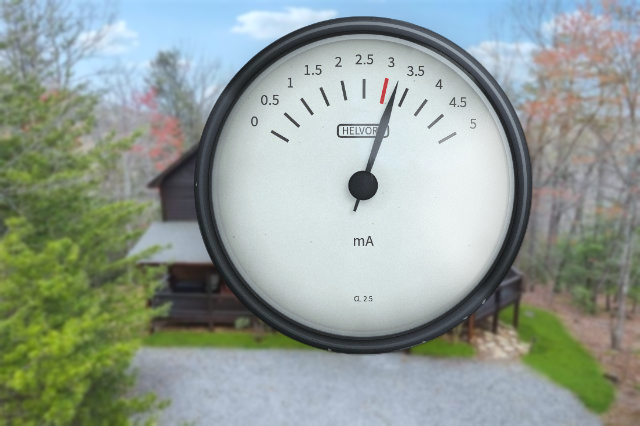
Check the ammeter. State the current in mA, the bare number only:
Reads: 3.25
